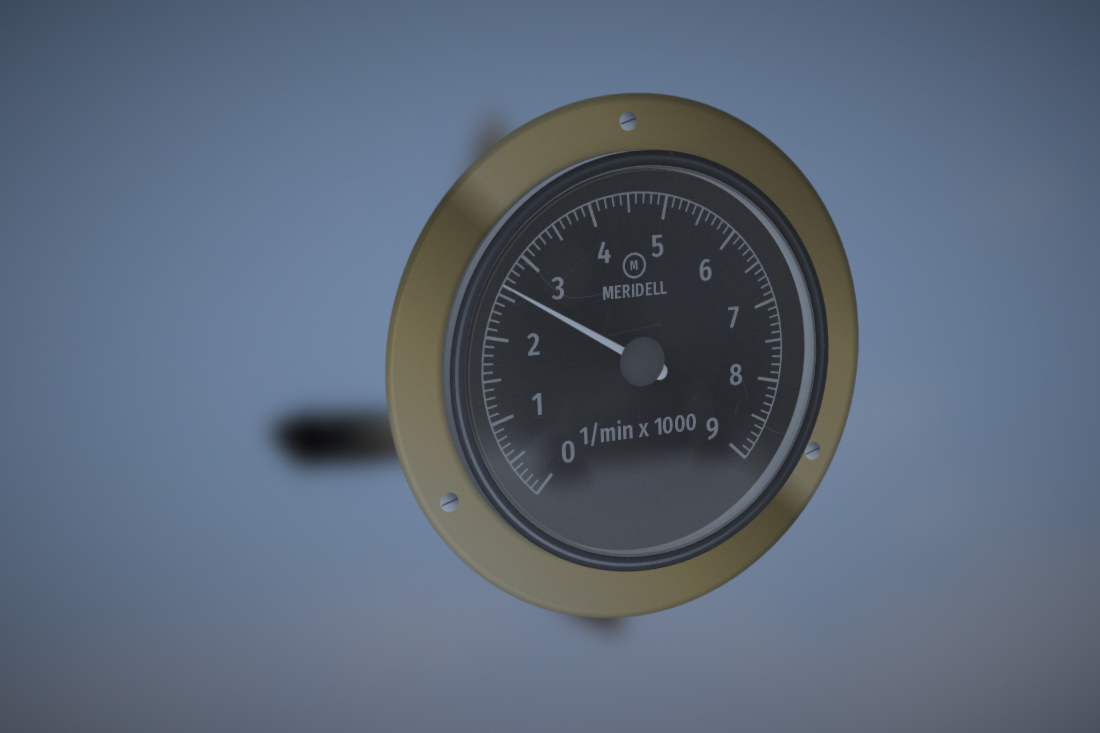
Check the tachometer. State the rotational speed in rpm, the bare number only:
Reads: 2600
